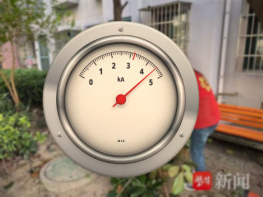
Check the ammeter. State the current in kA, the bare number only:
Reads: 4.5
